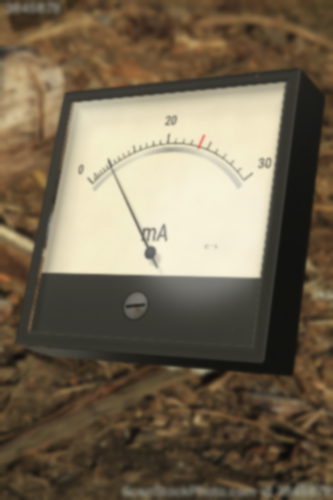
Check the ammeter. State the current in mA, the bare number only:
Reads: 10
